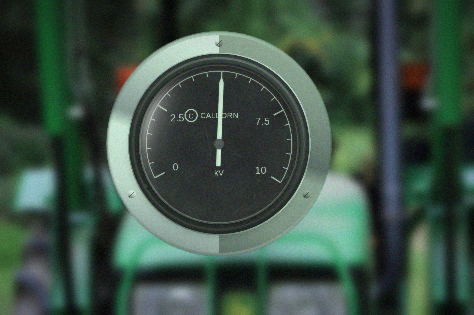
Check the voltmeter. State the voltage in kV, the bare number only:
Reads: 5
